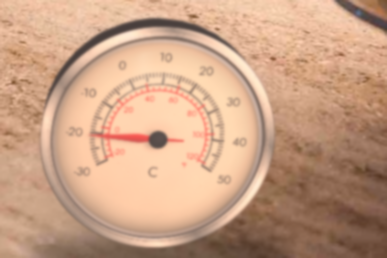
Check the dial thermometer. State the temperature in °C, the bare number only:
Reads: -20
